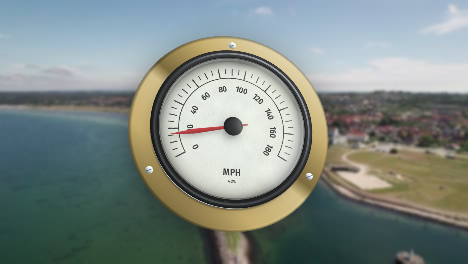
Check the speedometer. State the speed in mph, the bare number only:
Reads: 15
